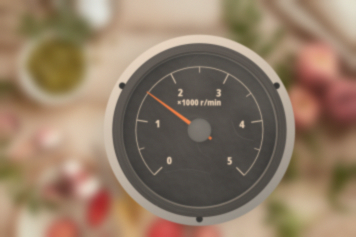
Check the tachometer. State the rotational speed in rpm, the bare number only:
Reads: 1500
